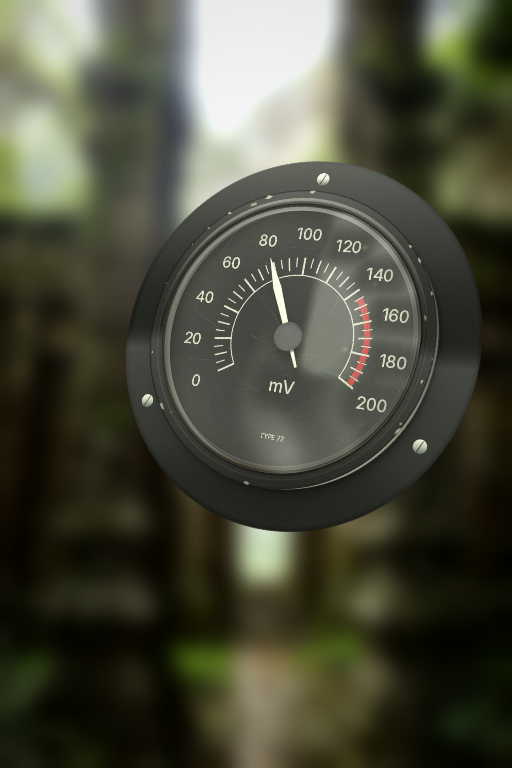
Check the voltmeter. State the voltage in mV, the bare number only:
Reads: 80
